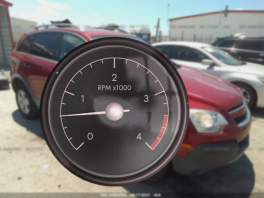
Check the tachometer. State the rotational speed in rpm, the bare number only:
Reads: 600
